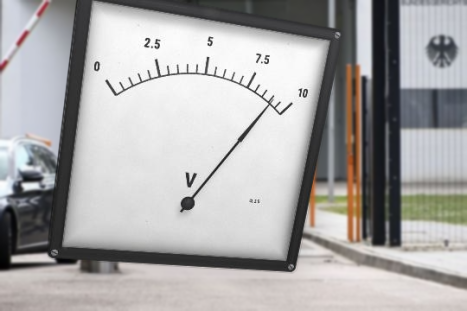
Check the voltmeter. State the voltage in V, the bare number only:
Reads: 9
